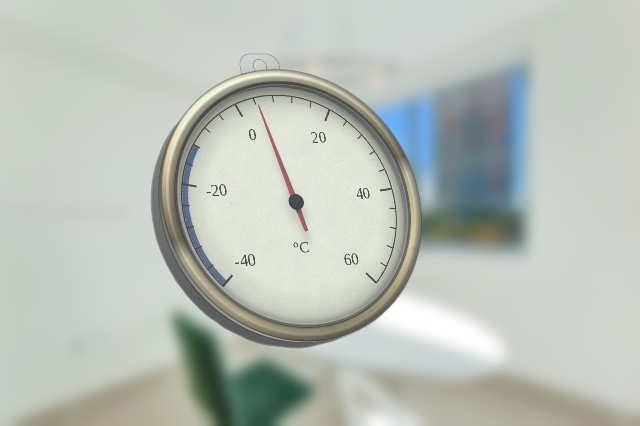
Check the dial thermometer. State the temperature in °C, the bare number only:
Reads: 4
